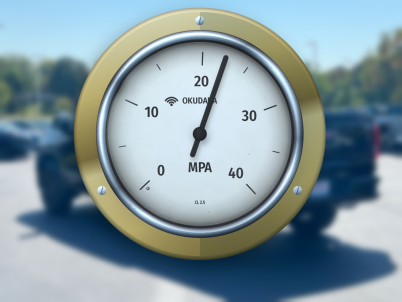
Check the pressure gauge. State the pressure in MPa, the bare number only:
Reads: 22.5
